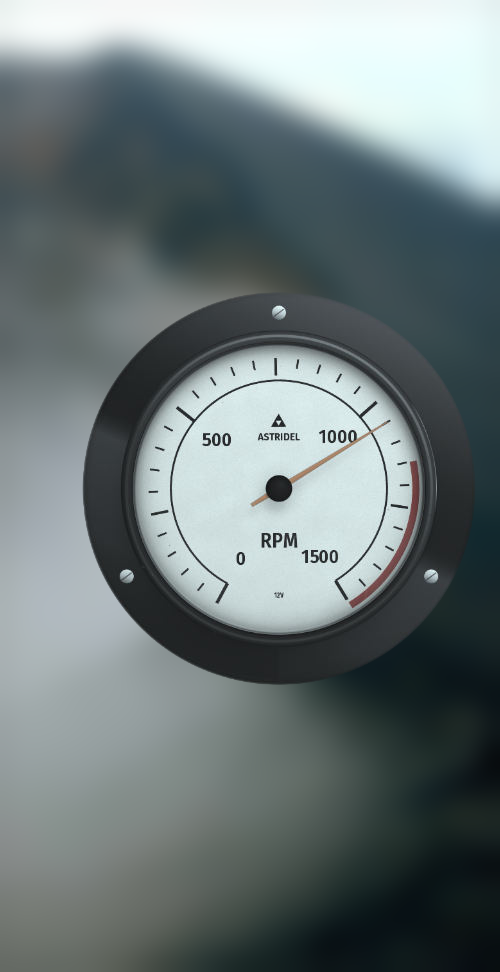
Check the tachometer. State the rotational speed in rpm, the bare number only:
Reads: 1050
